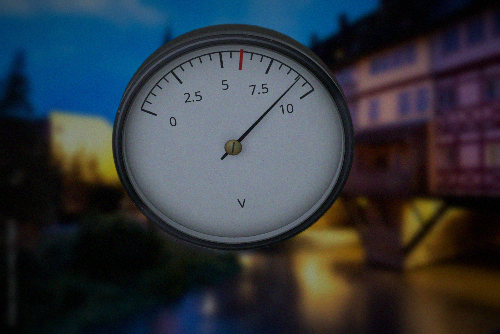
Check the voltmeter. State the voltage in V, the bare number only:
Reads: 9
